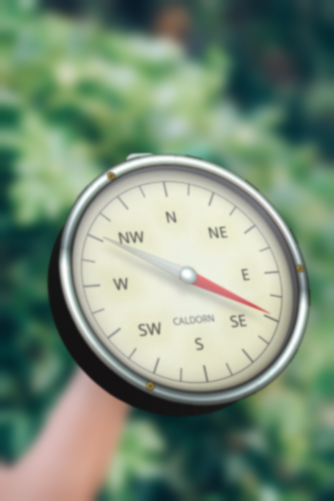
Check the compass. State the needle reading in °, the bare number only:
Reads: 120
